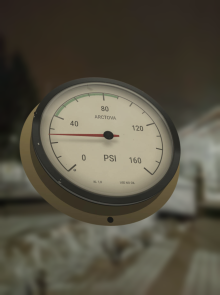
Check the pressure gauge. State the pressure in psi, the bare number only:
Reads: 25
